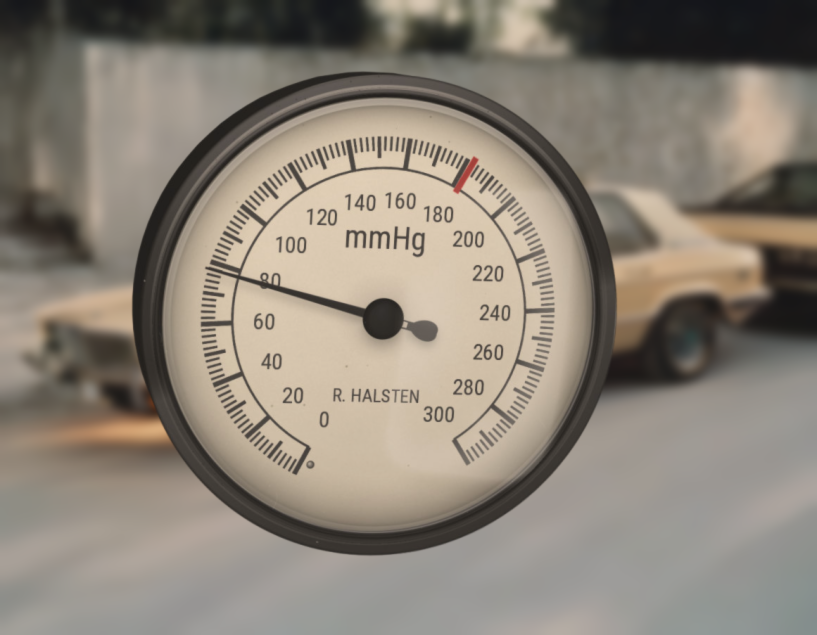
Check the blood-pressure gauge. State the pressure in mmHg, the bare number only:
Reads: 78
